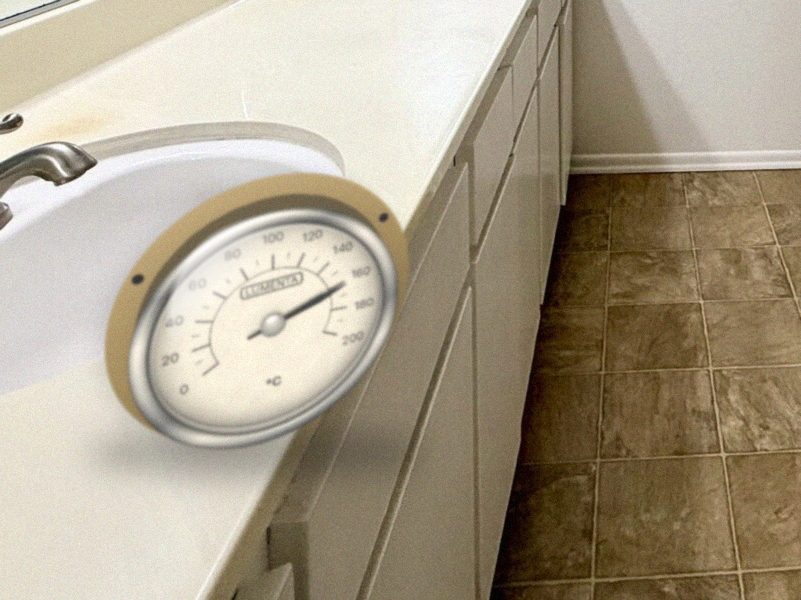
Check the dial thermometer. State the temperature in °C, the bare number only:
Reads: 160
